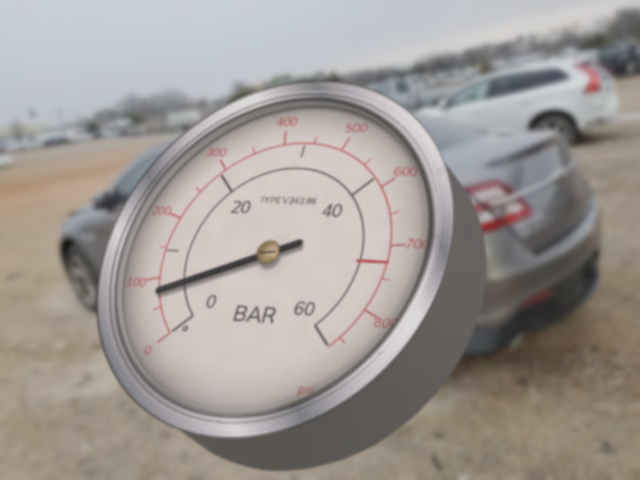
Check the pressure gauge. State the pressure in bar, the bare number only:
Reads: 5
